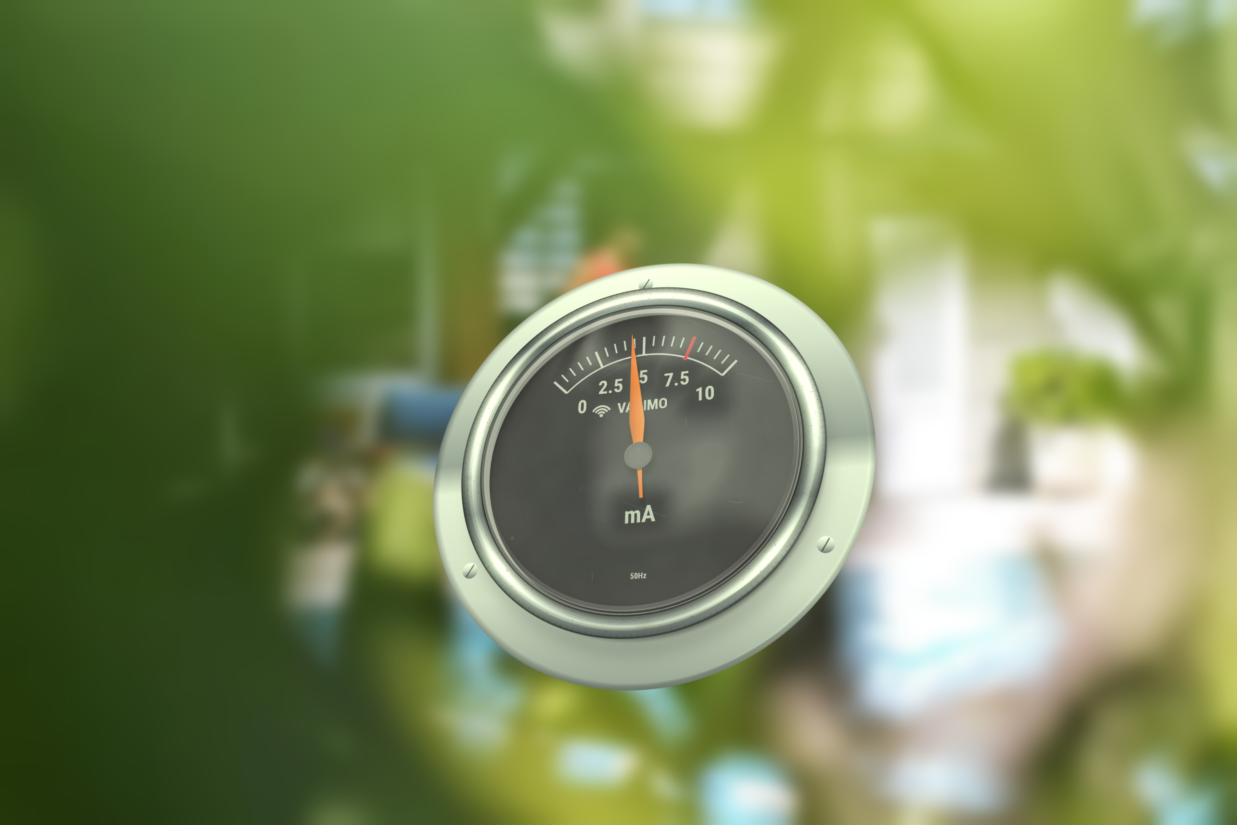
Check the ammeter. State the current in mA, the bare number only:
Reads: 4.5
